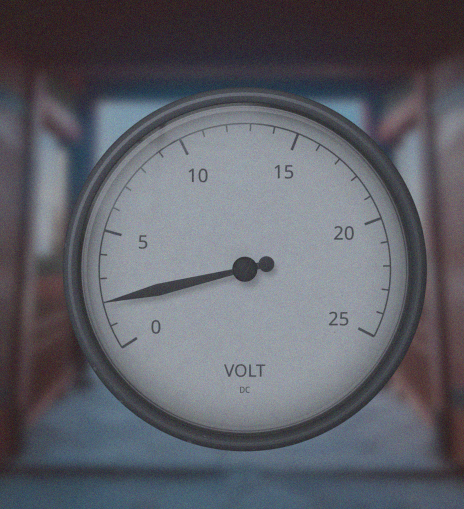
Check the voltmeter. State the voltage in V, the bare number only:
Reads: 2
